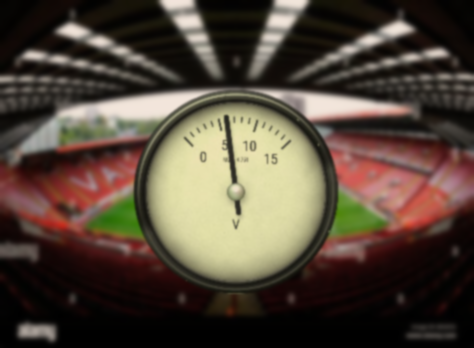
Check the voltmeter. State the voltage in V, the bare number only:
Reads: 6
